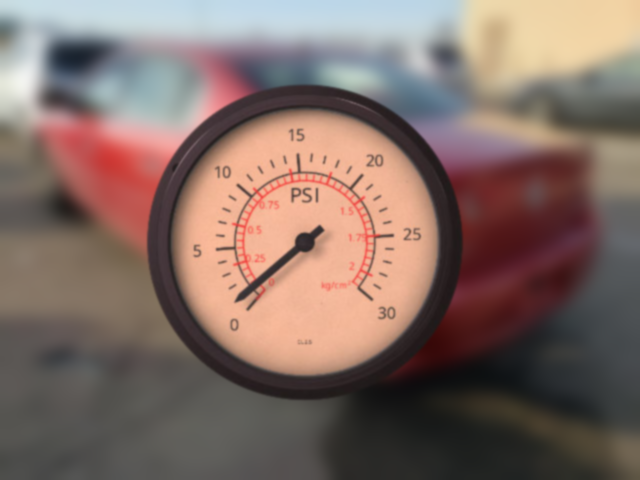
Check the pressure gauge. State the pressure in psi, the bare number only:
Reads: 1
